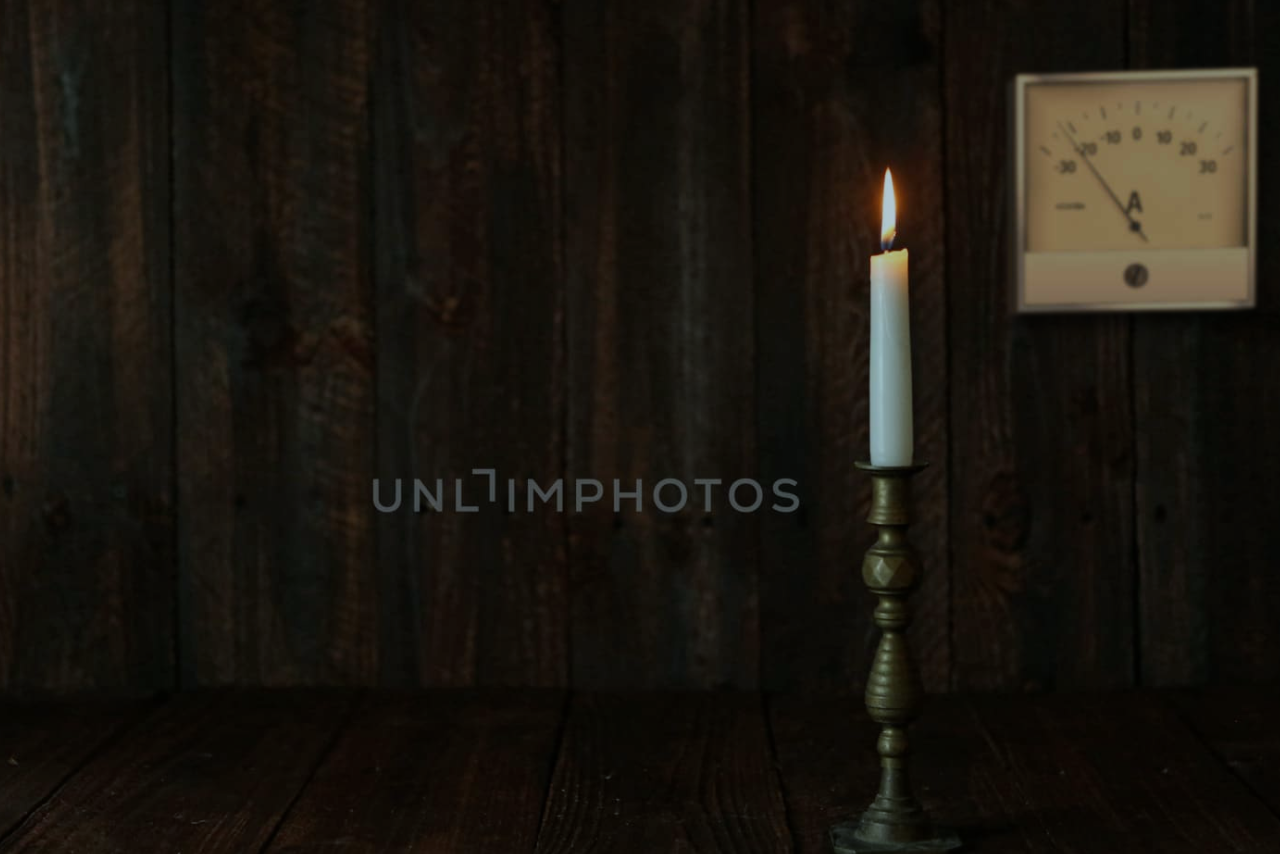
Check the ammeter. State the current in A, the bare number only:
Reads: -22.5
